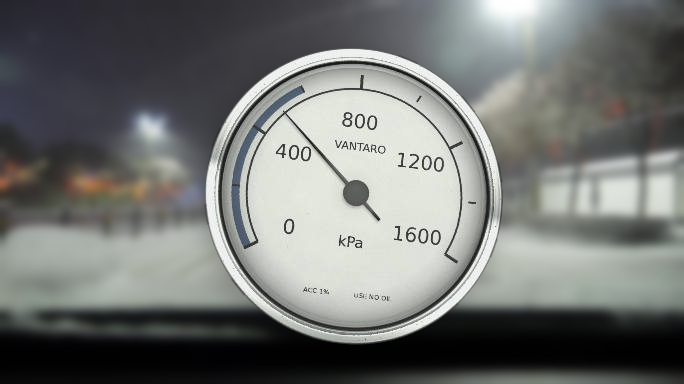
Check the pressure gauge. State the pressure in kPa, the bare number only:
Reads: 500
